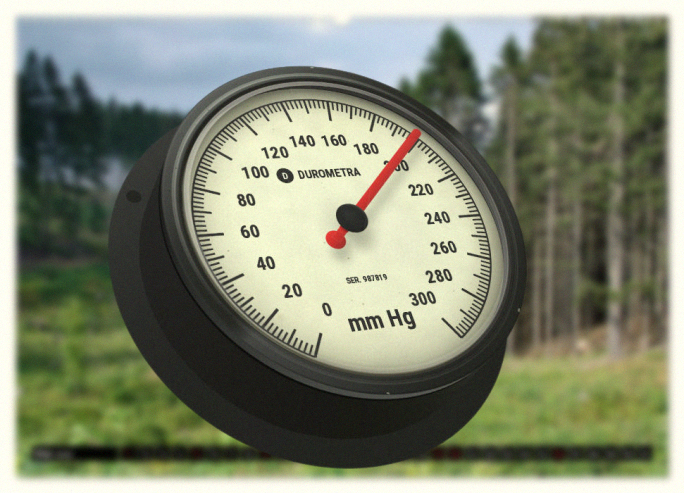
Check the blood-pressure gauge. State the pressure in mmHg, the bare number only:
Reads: 198
